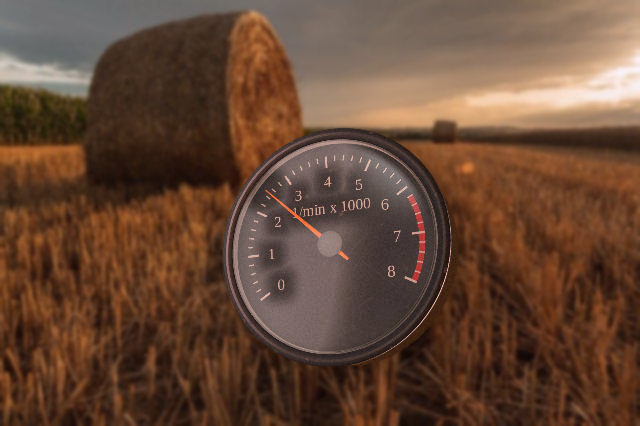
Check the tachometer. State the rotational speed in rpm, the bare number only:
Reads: 2500
